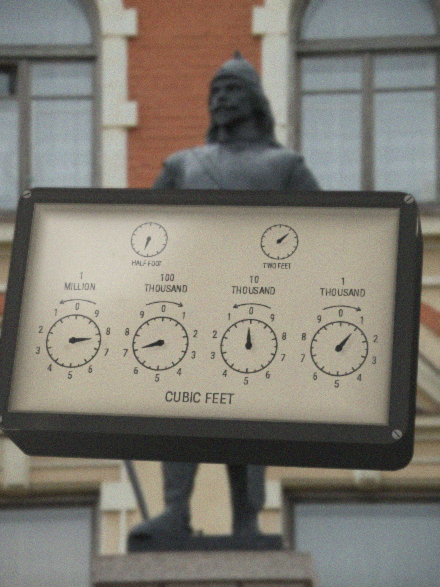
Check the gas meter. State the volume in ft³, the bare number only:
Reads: 770100
